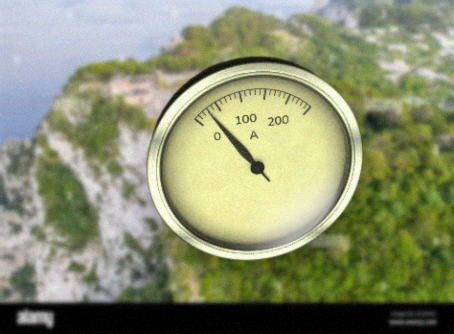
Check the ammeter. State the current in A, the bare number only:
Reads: 30
